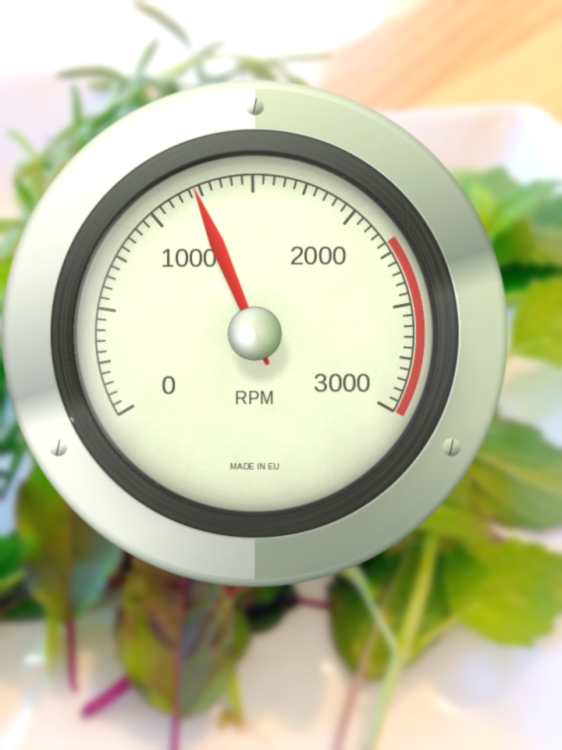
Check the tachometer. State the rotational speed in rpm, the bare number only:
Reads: 1225
